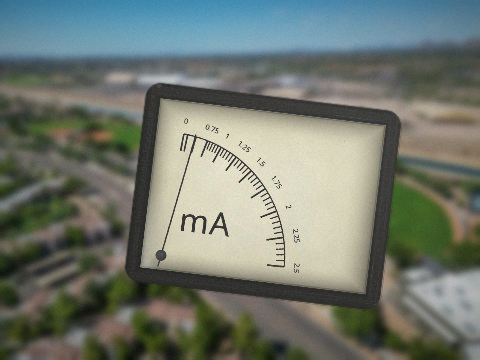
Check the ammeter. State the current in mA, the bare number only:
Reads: 0.5
